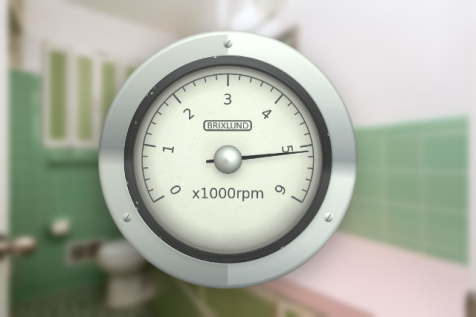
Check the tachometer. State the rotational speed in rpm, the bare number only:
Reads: 5100
